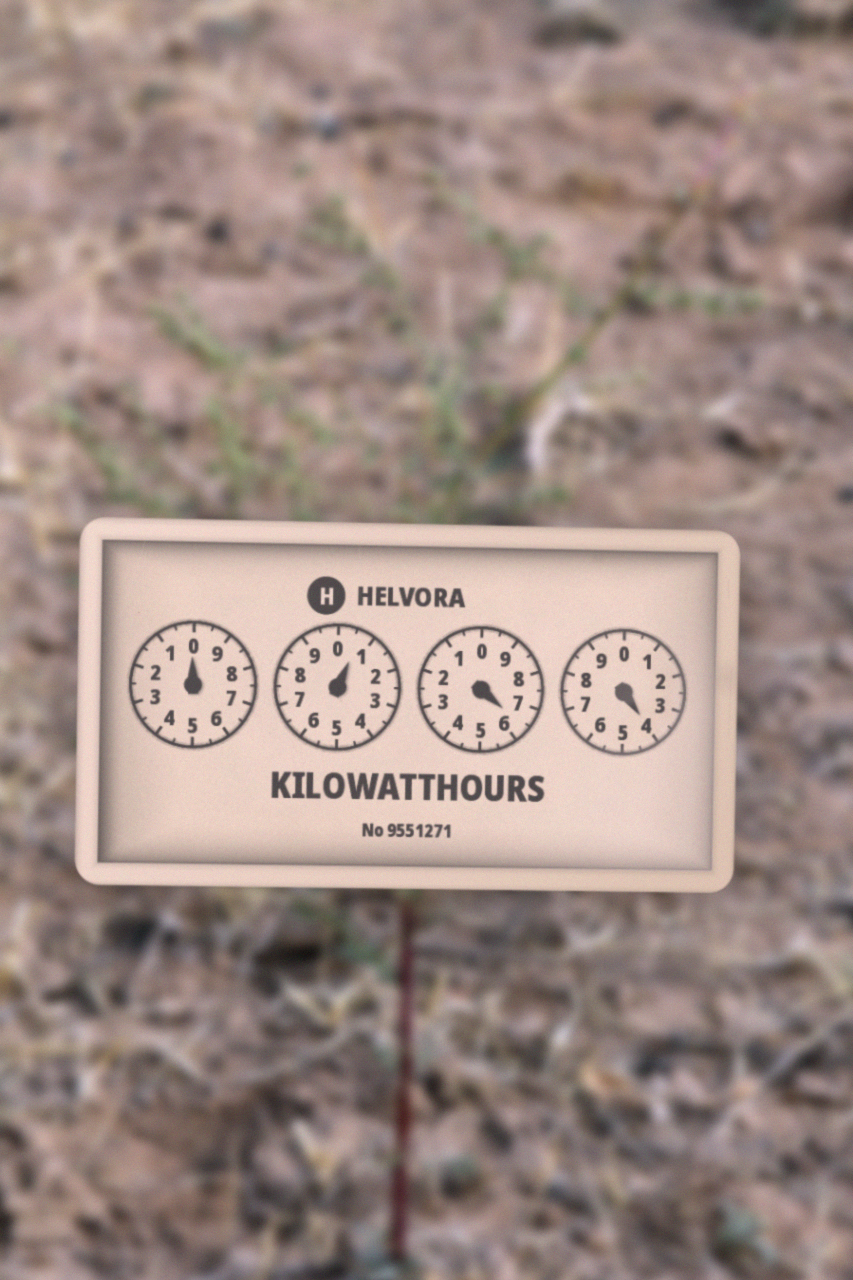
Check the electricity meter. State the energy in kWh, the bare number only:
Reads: 64
